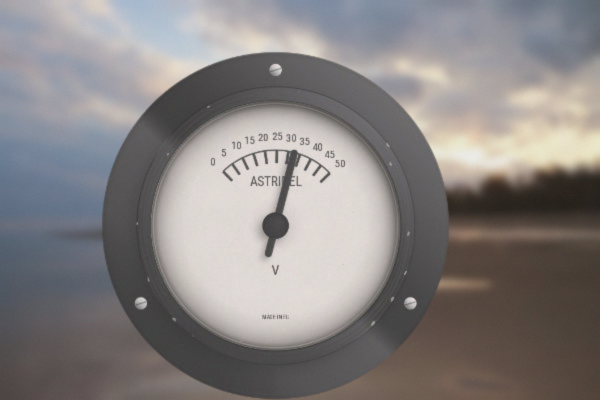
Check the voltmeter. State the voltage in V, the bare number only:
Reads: 32.5
